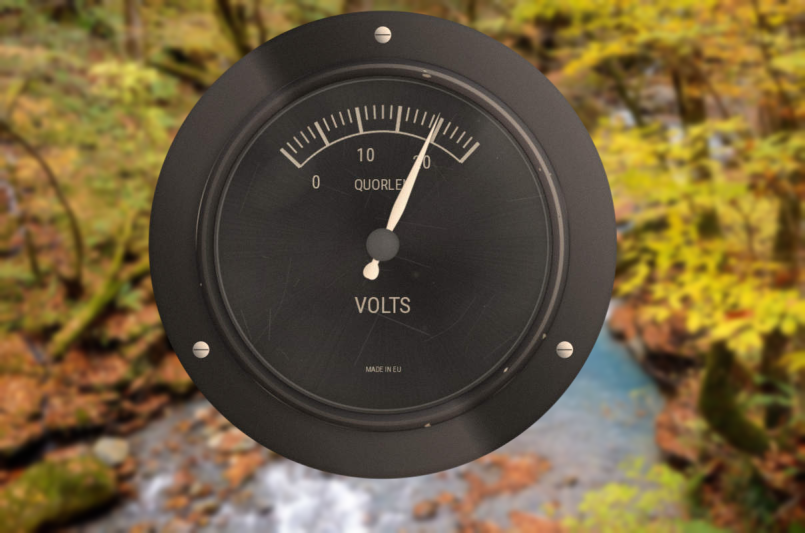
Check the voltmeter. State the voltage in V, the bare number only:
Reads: 19.5
